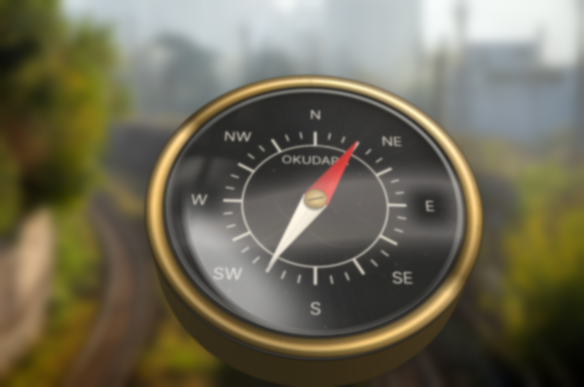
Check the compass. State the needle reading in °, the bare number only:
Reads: 30
